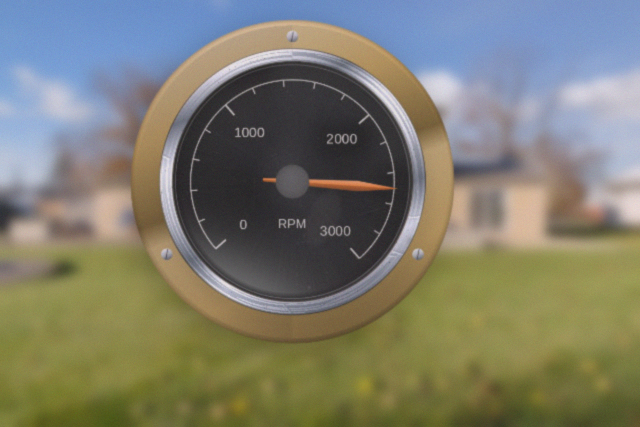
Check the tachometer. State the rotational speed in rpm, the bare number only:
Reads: 2500
